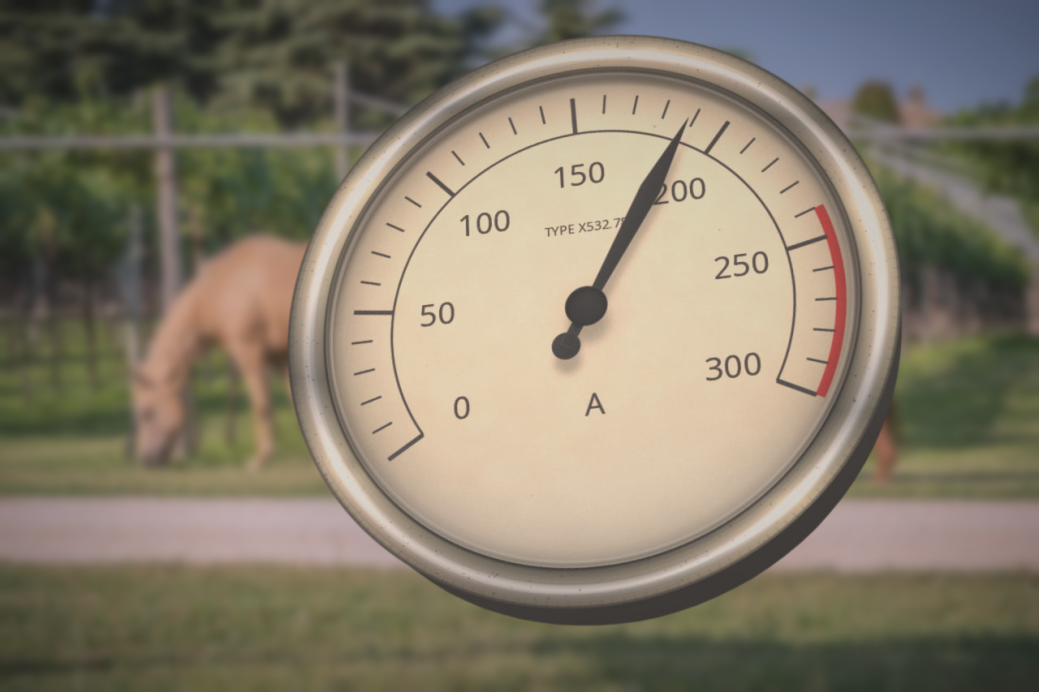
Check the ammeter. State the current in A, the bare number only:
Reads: 190
